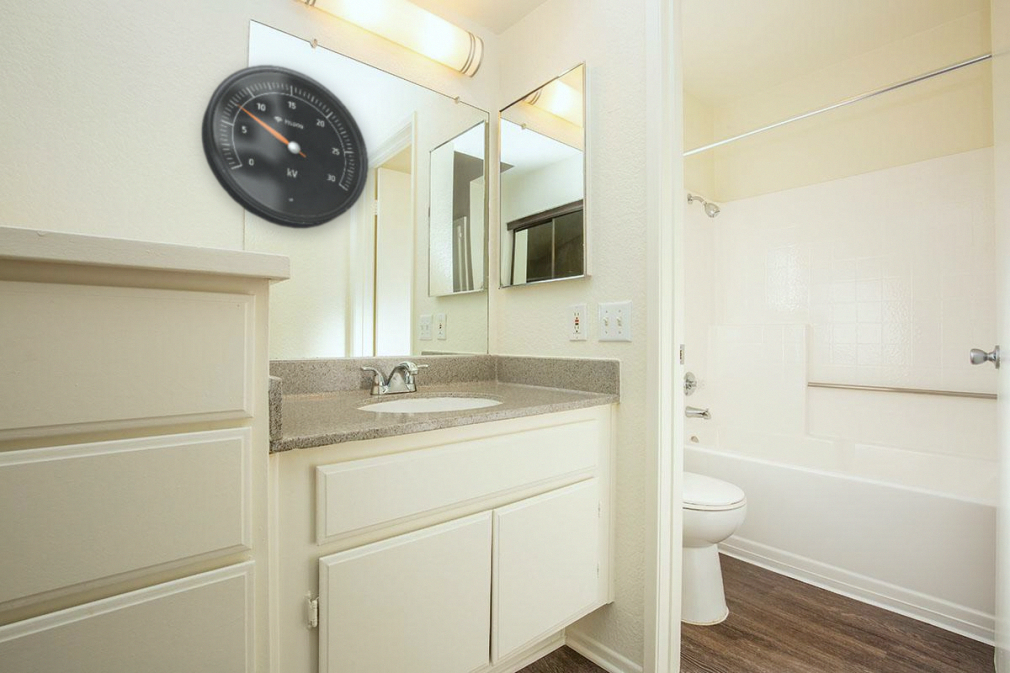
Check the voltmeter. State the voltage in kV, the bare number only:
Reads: 7.5
